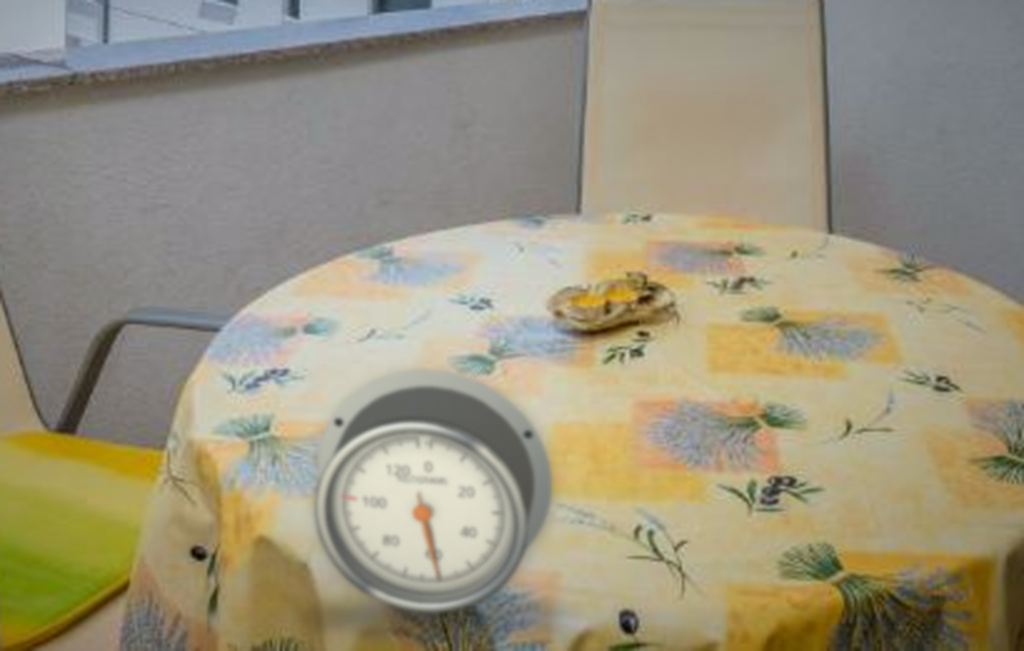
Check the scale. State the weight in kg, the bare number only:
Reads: 60
